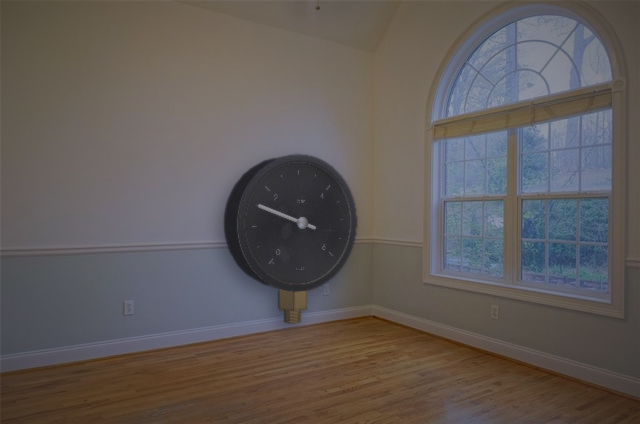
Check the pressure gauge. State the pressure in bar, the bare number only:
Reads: 1.5
